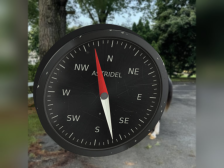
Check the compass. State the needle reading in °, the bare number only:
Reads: 340
